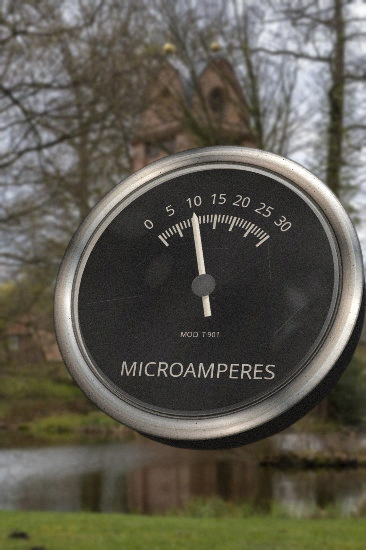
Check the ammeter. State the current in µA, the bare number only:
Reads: 10
